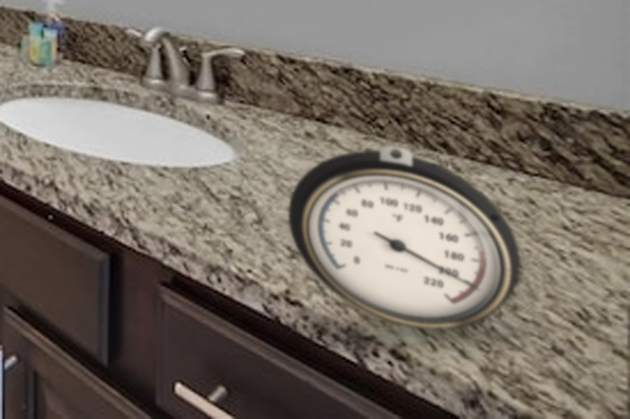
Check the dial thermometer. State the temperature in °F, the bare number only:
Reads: 200
